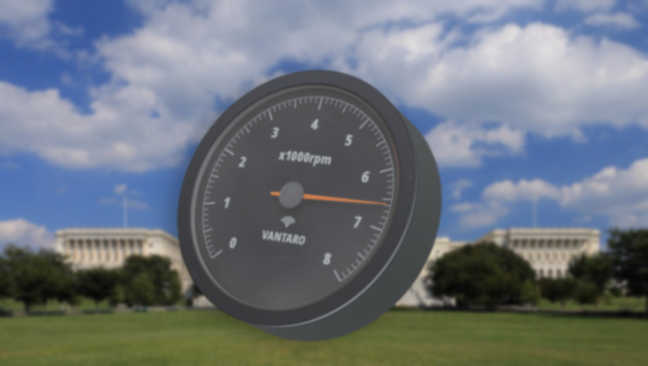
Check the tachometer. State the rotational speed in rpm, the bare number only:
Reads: 6600
